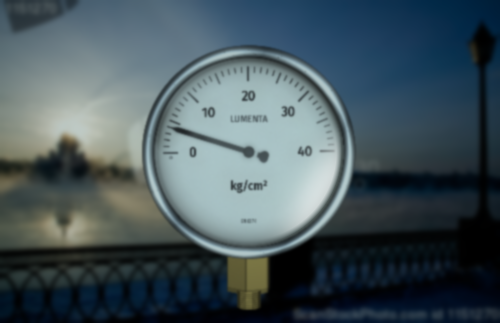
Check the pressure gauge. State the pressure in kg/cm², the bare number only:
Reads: 4
